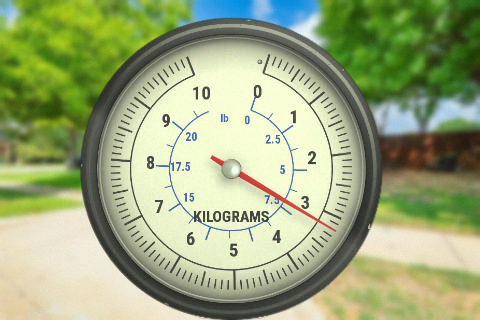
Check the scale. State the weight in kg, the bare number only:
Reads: 3.2
